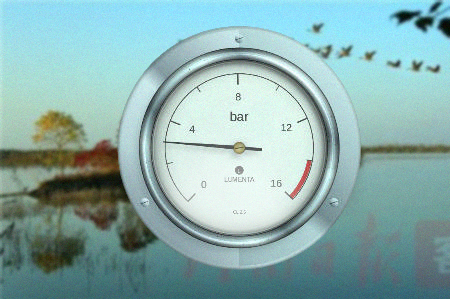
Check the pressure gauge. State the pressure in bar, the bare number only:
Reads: 3
